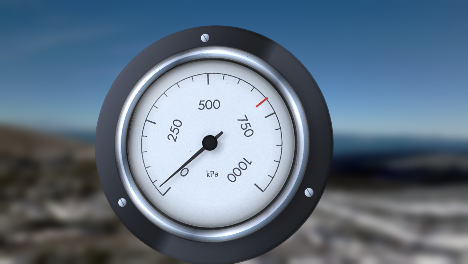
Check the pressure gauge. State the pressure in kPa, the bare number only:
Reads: 25
